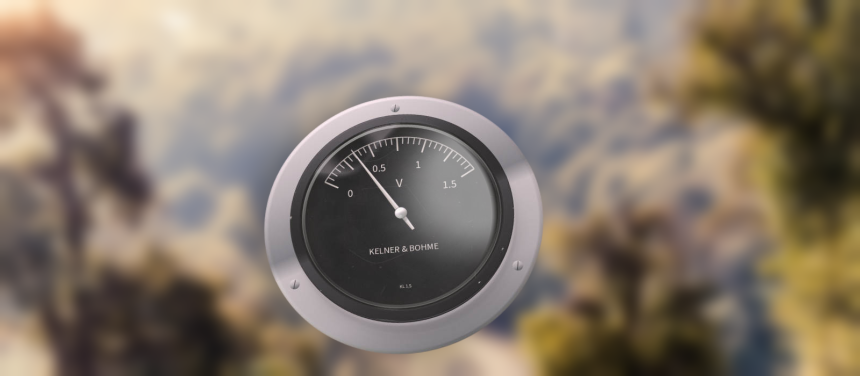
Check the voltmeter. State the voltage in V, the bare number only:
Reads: 0.35
